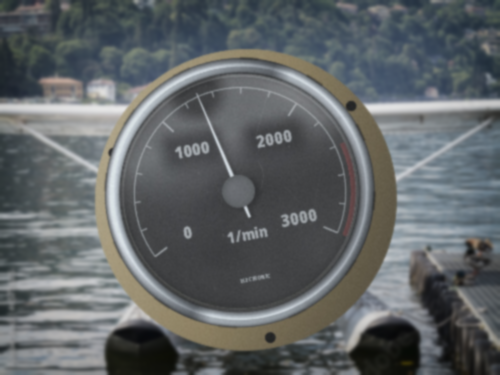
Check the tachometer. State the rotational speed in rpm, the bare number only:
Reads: 1300
